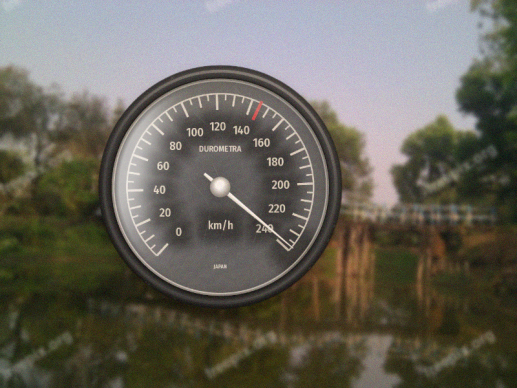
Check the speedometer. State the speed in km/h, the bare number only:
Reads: 237.5
